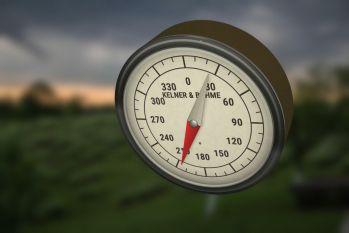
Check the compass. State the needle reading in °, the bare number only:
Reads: 205
